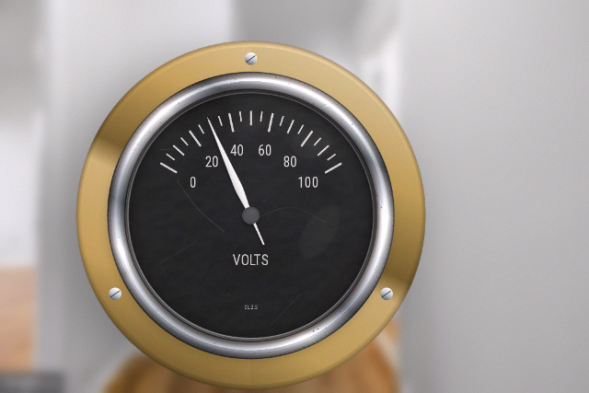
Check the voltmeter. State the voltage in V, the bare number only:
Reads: 30
